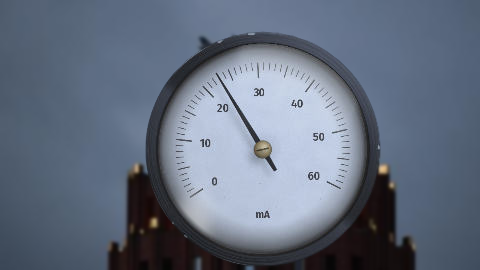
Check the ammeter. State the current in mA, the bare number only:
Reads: 23
